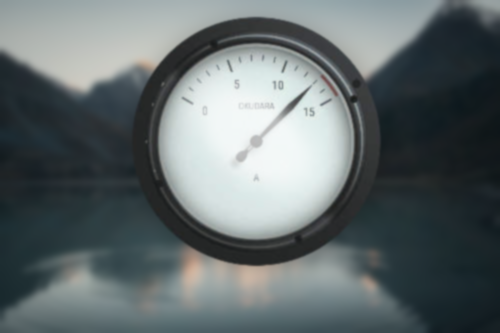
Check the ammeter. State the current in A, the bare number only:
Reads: 13
